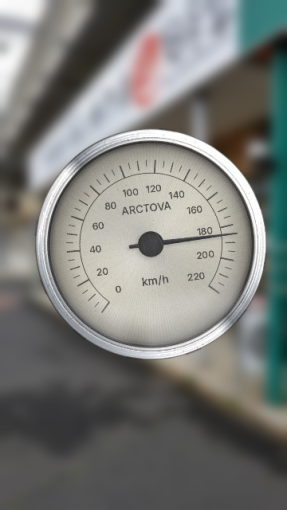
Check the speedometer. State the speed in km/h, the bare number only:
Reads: 185
